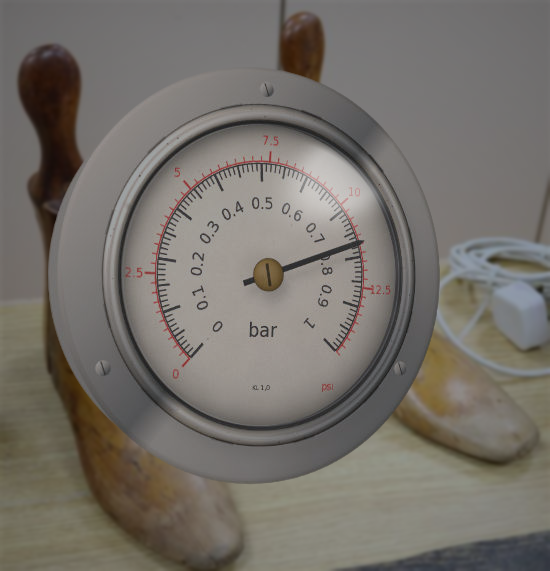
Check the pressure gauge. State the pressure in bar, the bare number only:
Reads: 0.77
